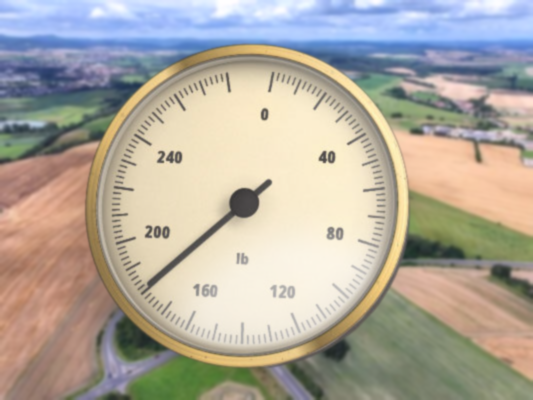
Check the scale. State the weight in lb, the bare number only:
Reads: 180
